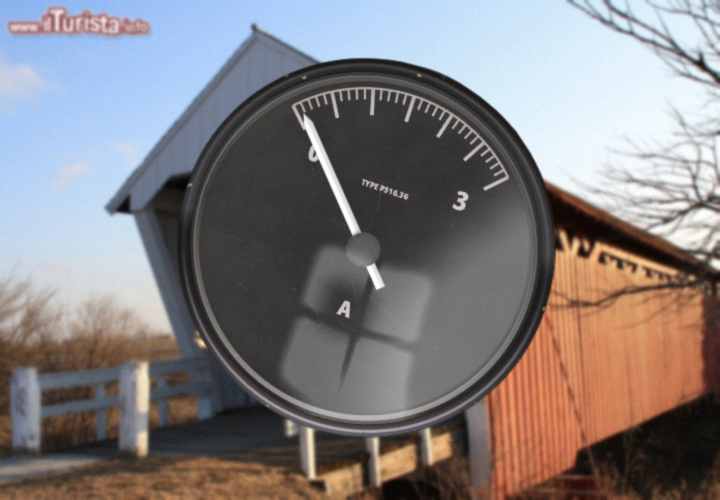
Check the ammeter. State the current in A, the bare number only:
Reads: 0.1
